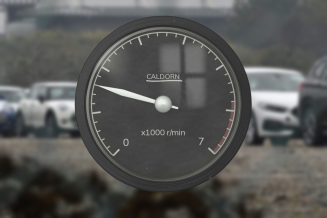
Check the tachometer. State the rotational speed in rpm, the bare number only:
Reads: 1600
